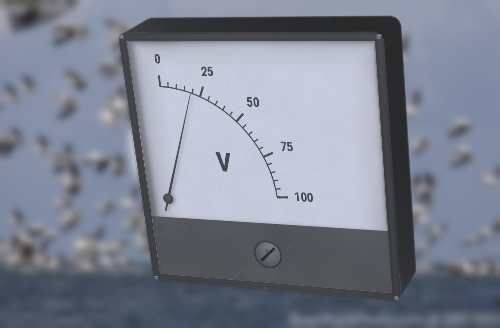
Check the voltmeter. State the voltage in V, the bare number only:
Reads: 20
